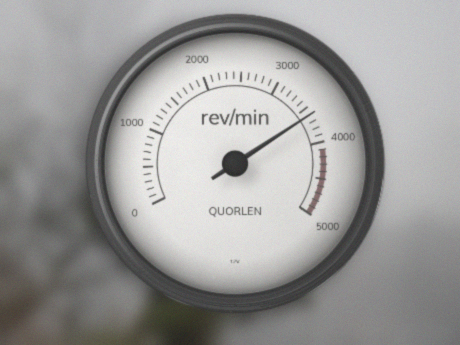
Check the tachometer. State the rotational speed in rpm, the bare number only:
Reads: 3600
